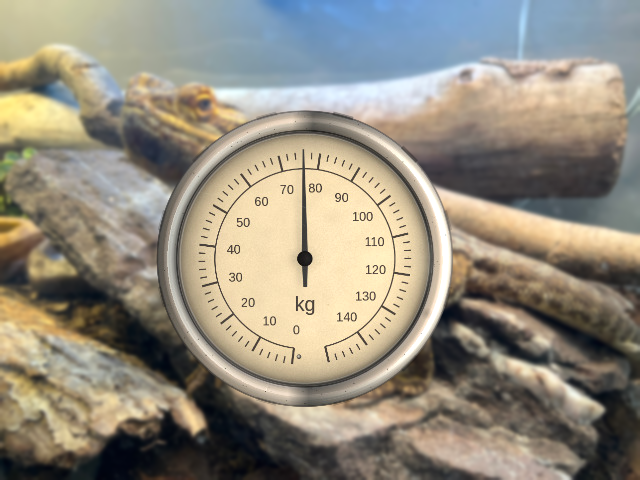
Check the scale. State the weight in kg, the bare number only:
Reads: 76
